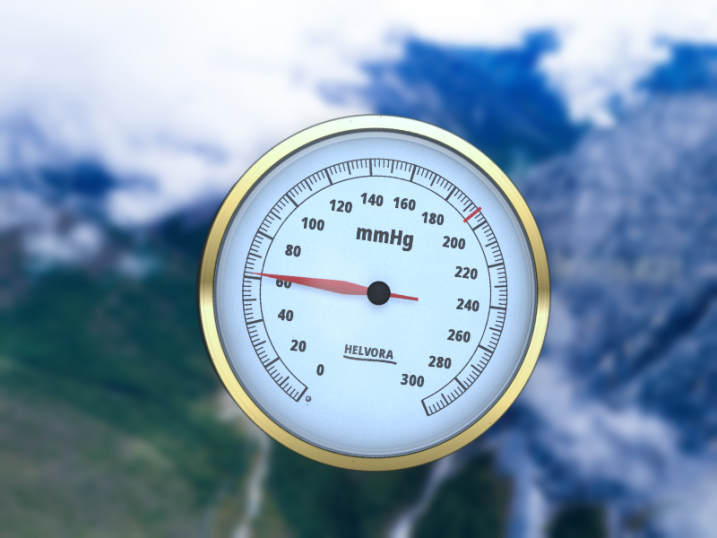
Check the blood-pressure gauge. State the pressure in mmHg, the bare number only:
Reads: 62
